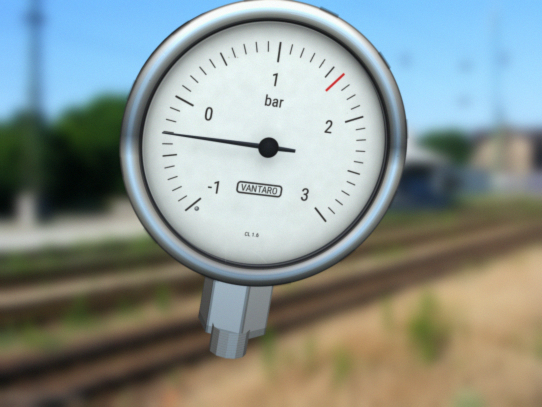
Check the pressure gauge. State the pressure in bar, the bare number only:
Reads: -0.3
